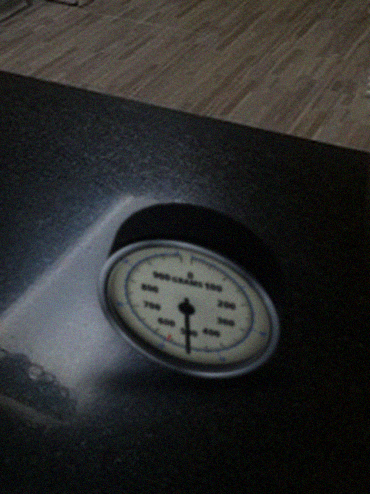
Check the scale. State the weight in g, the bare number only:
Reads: 500
